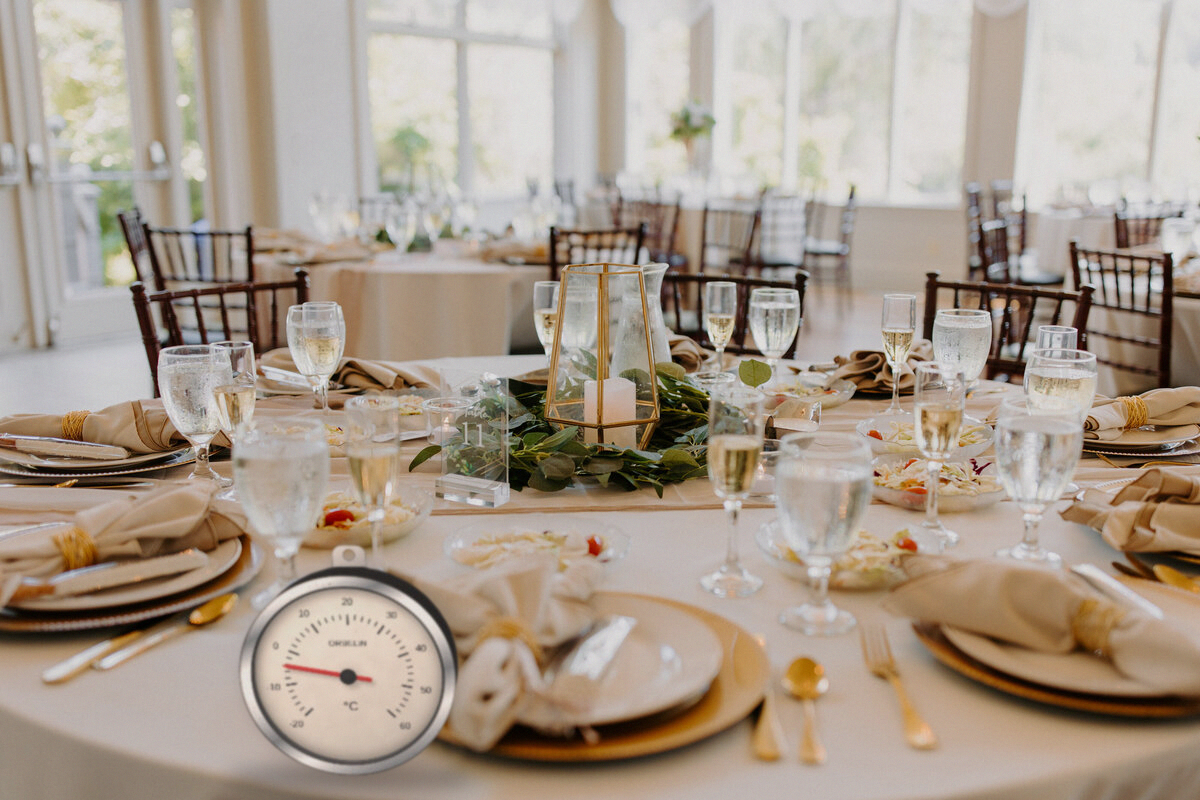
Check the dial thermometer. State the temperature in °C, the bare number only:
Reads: -4
